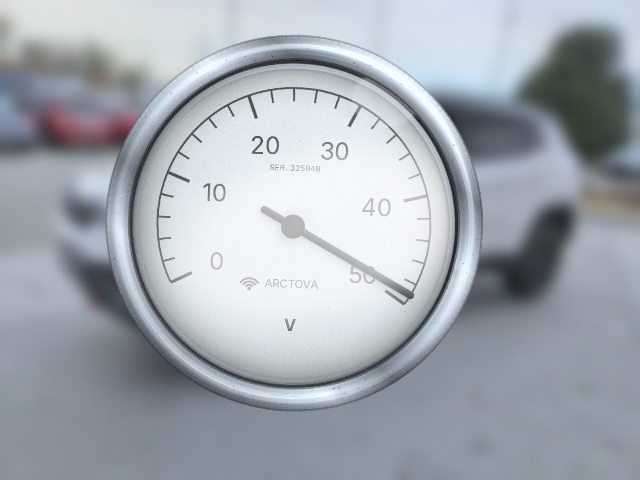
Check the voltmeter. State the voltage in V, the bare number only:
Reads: 49
